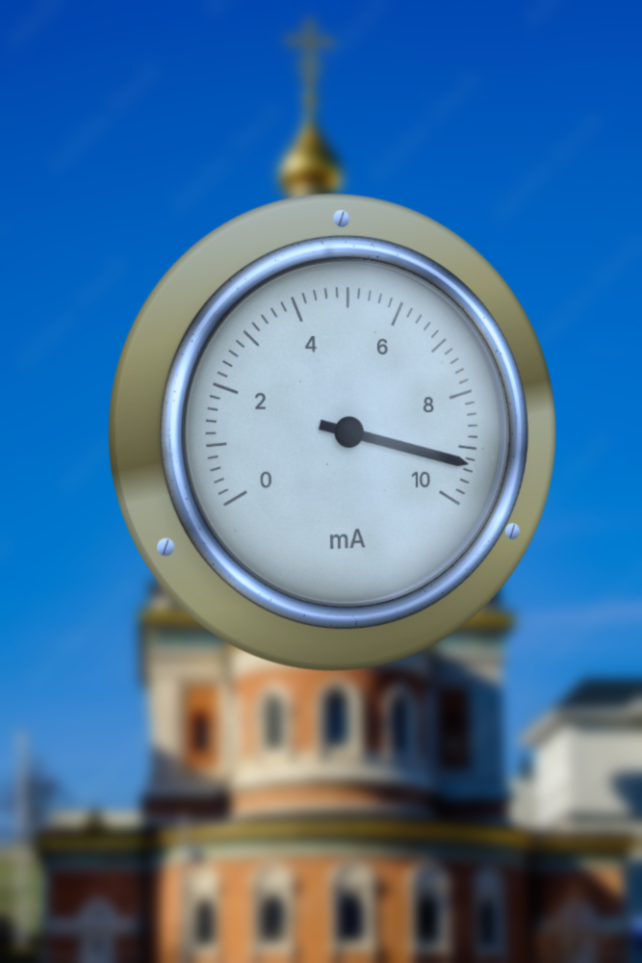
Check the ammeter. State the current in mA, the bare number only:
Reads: 9.3
